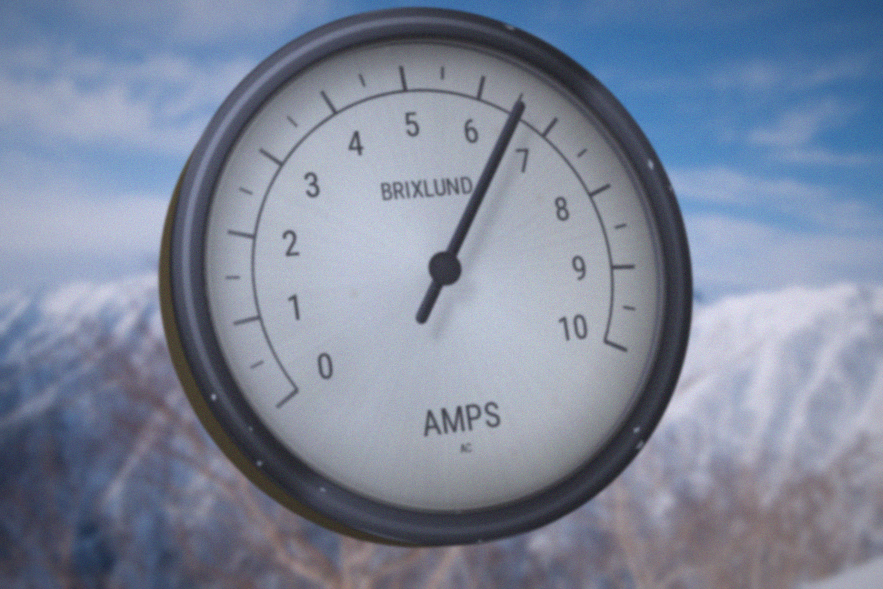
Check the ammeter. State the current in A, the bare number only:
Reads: 6.5
